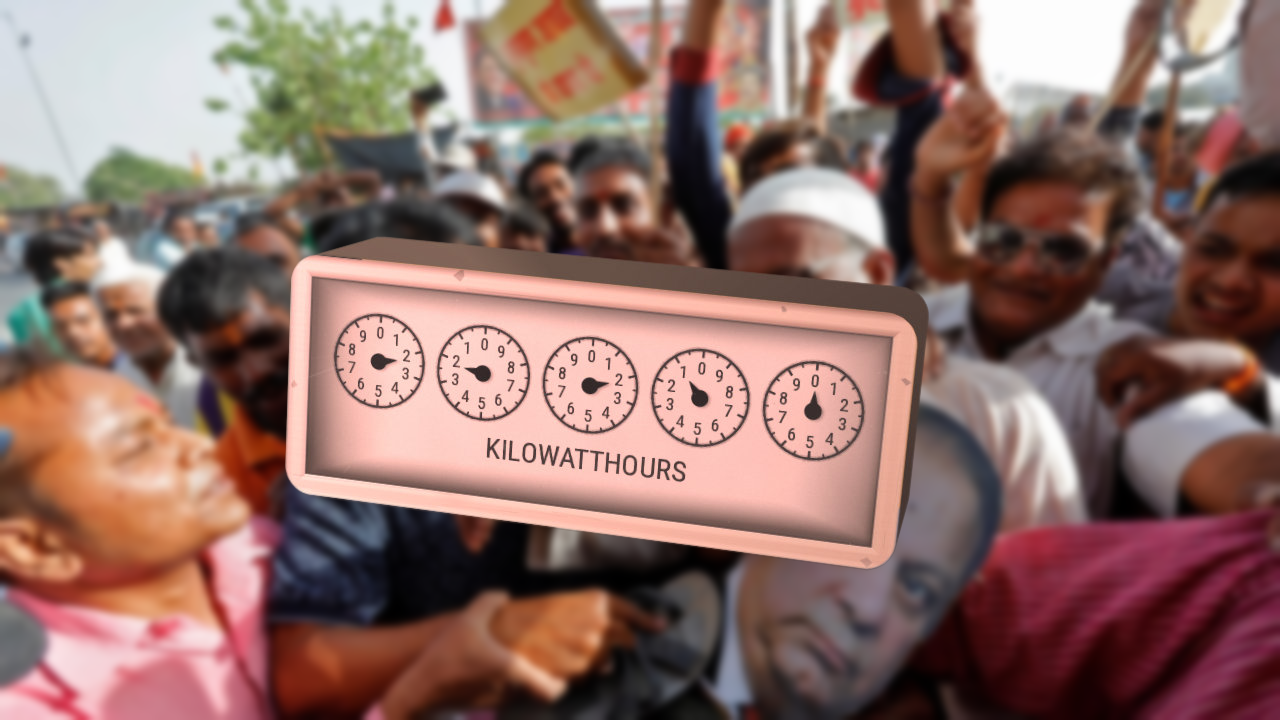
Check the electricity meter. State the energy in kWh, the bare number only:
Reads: 22210
